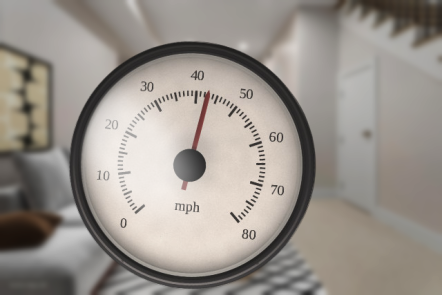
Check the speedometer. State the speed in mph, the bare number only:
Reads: 43
